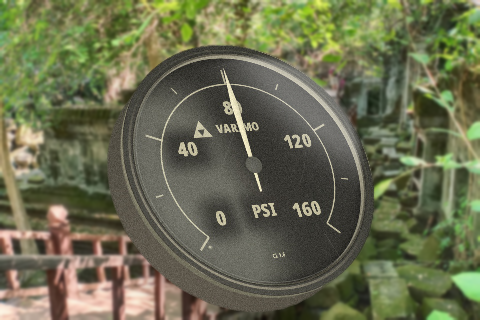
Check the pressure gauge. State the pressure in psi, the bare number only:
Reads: 80
